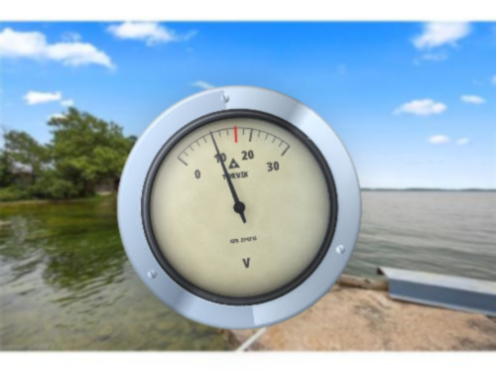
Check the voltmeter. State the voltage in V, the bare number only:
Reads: 10
